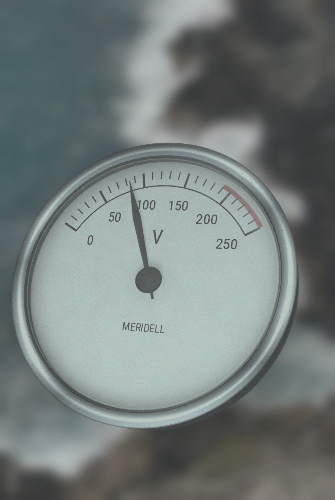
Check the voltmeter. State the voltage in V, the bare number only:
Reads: 85
